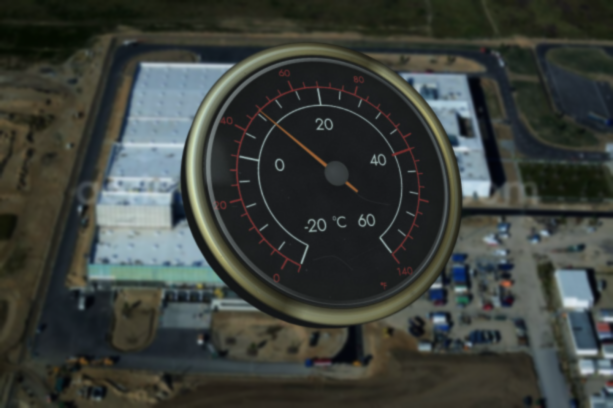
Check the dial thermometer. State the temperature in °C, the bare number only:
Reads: 8
